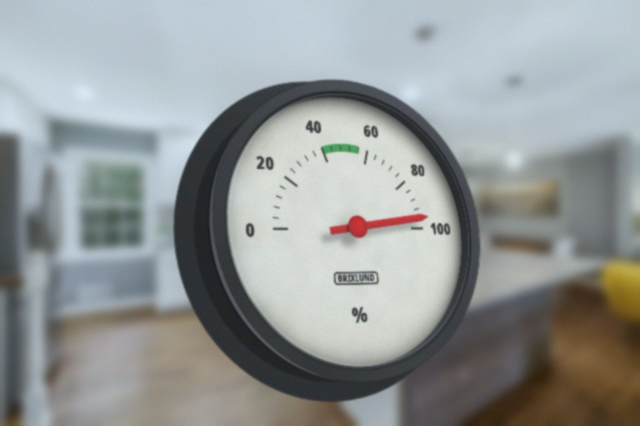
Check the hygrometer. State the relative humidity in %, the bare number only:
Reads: 96
